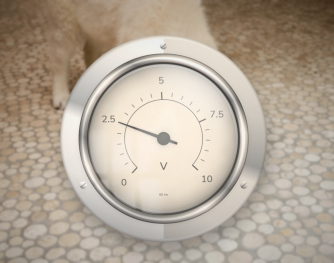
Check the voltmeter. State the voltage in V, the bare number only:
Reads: 2.5
